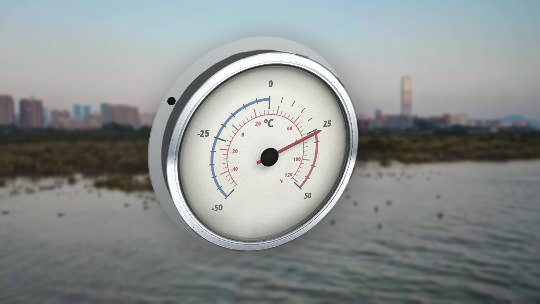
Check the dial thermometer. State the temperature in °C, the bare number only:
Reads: 25
